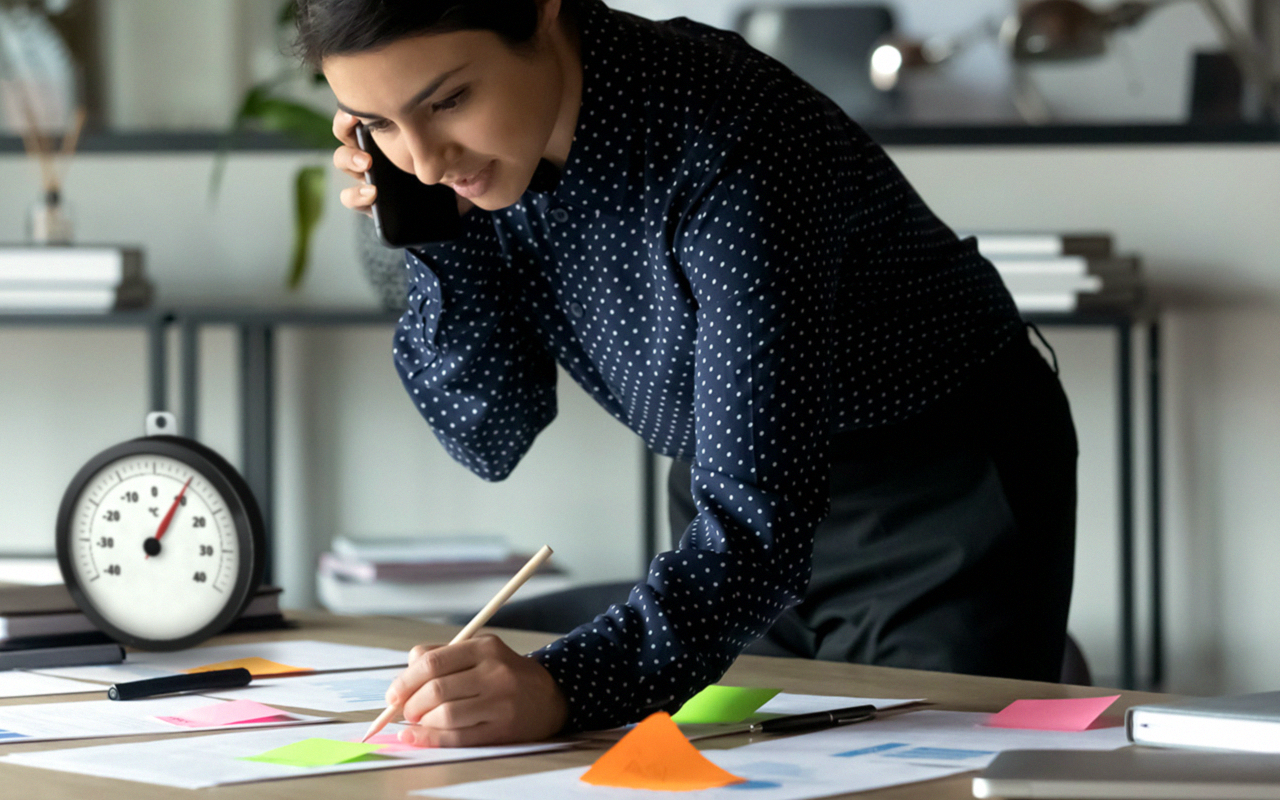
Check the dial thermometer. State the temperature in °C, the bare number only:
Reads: 10
